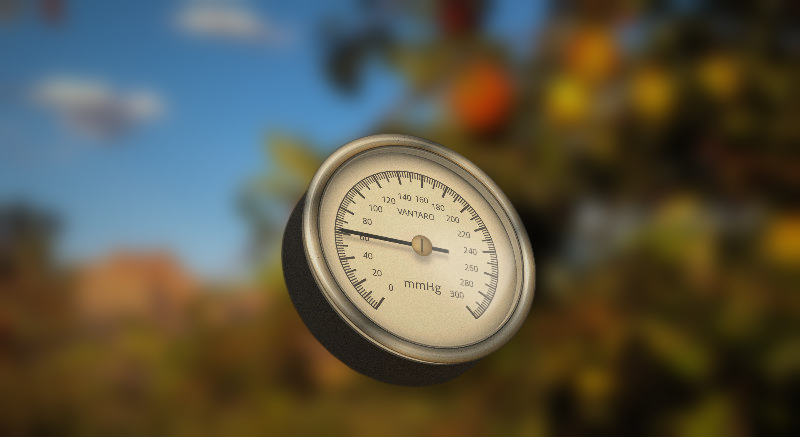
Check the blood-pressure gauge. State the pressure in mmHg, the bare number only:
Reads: 60
